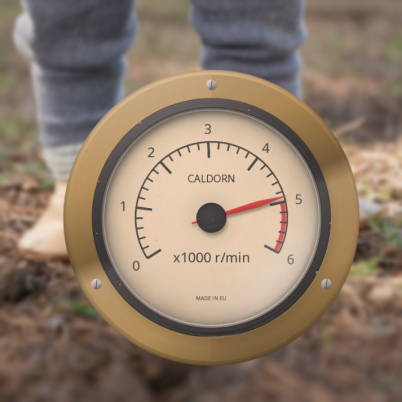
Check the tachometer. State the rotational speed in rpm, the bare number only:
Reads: 4900
